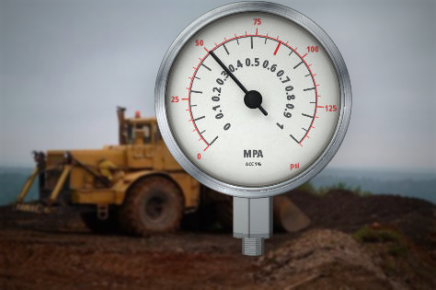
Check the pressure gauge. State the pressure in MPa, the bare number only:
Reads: 0.35
